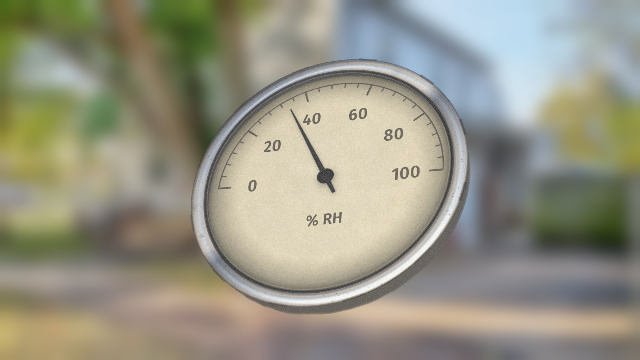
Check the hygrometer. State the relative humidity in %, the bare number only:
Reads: 34
